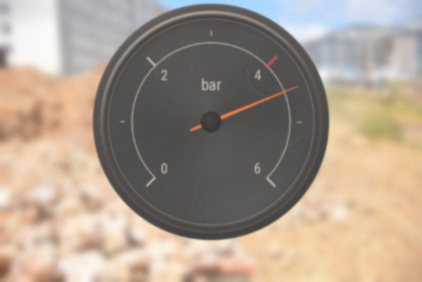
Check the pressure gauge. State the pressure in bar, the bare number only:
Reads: 4.5
